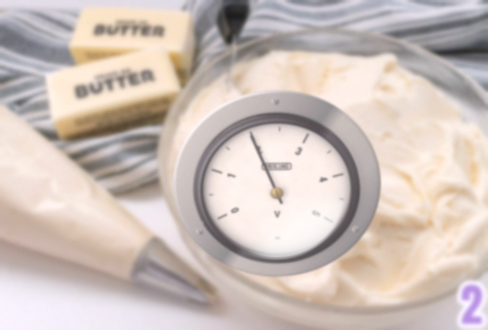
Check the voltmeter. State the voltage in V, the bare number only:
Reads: 2
